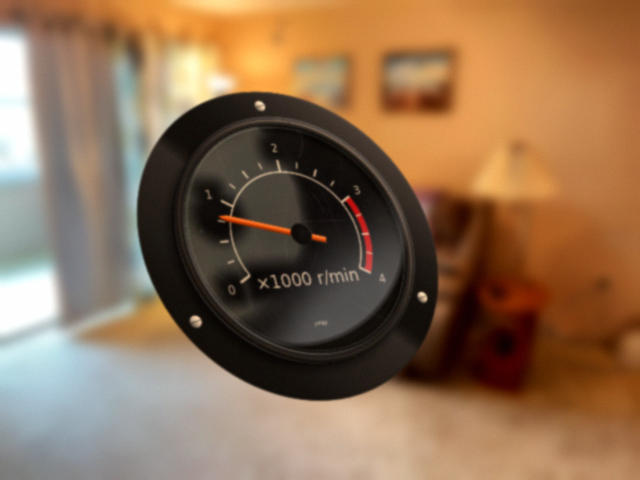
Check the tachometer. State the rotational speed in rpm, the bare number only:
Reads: 750
